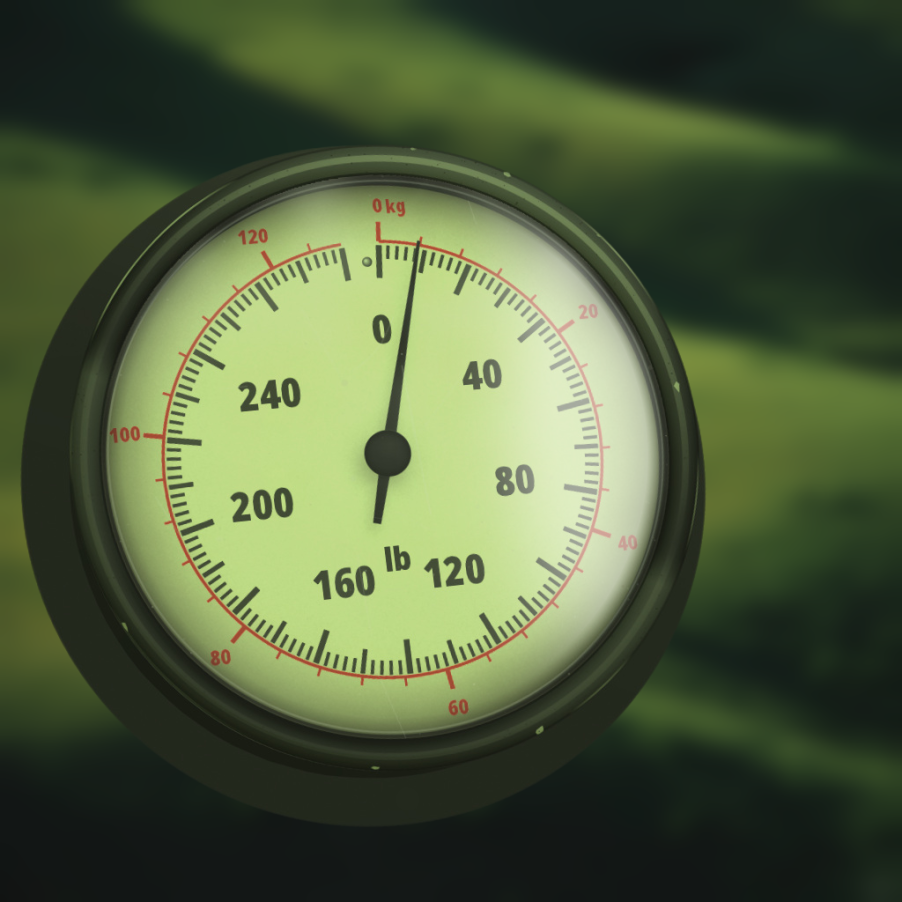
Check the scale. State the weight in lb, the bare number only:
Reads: 8
